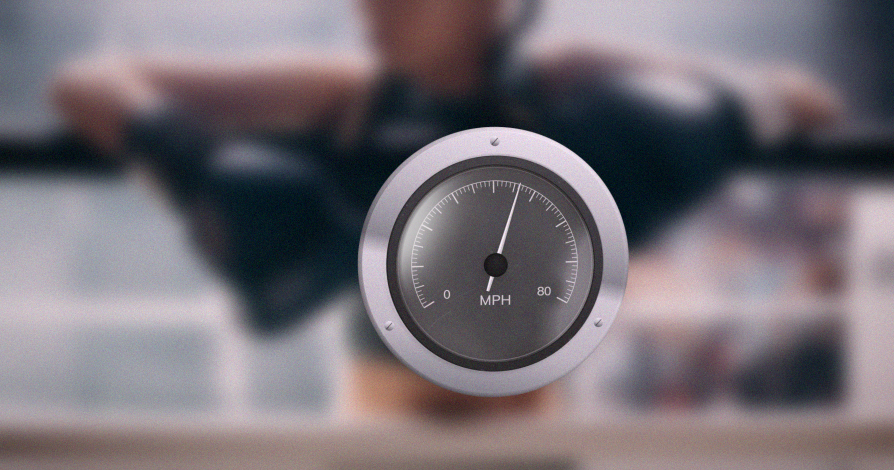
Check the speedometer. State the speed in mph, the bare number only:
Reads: 46
